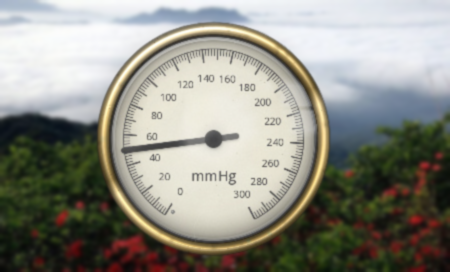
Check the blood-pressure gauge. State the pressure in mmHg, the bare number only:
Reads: 50
